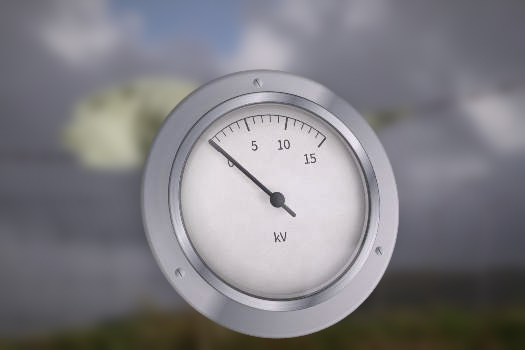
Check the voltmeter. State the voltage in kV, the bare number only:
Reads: 0
